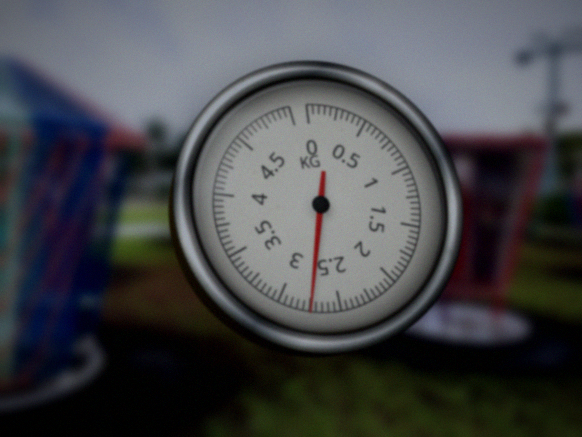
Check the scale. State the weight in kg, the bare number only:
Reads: 2.75
